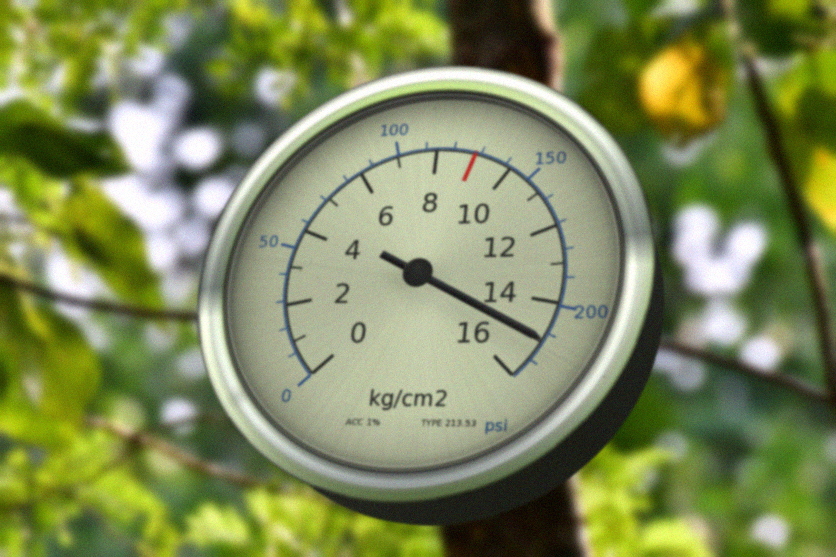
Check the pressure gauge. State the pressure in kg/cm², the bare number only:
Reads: 15
